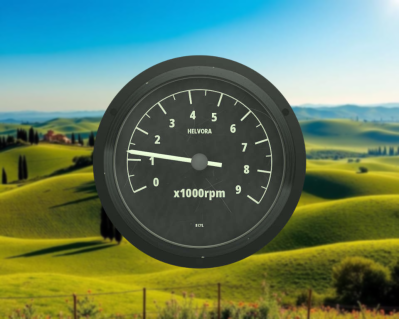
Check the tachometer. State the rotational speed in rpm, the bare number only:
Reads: 1250
